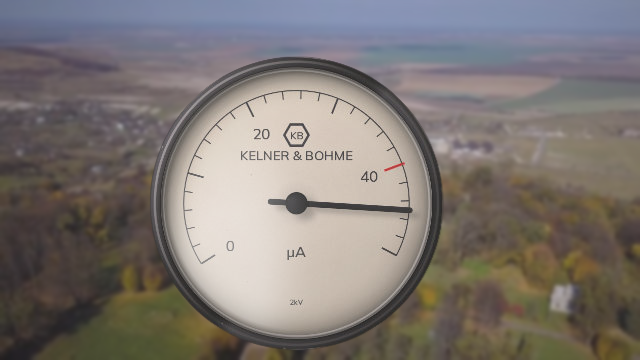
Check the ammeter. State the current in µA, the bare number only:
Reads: 45
